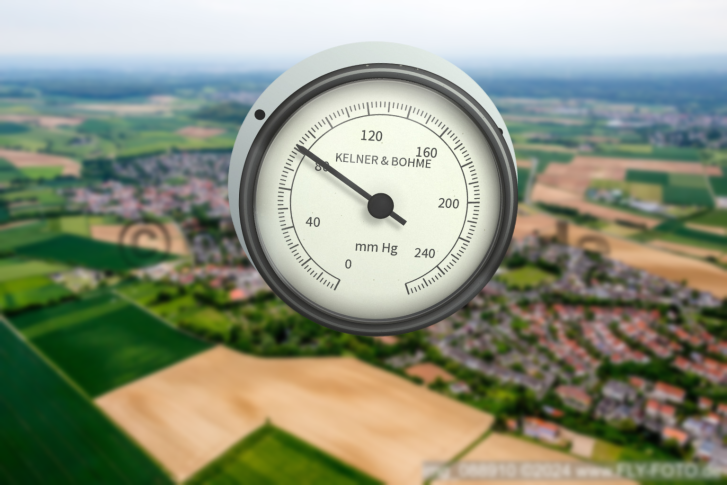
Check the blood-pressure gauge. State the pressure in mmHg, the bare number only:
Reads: 82
